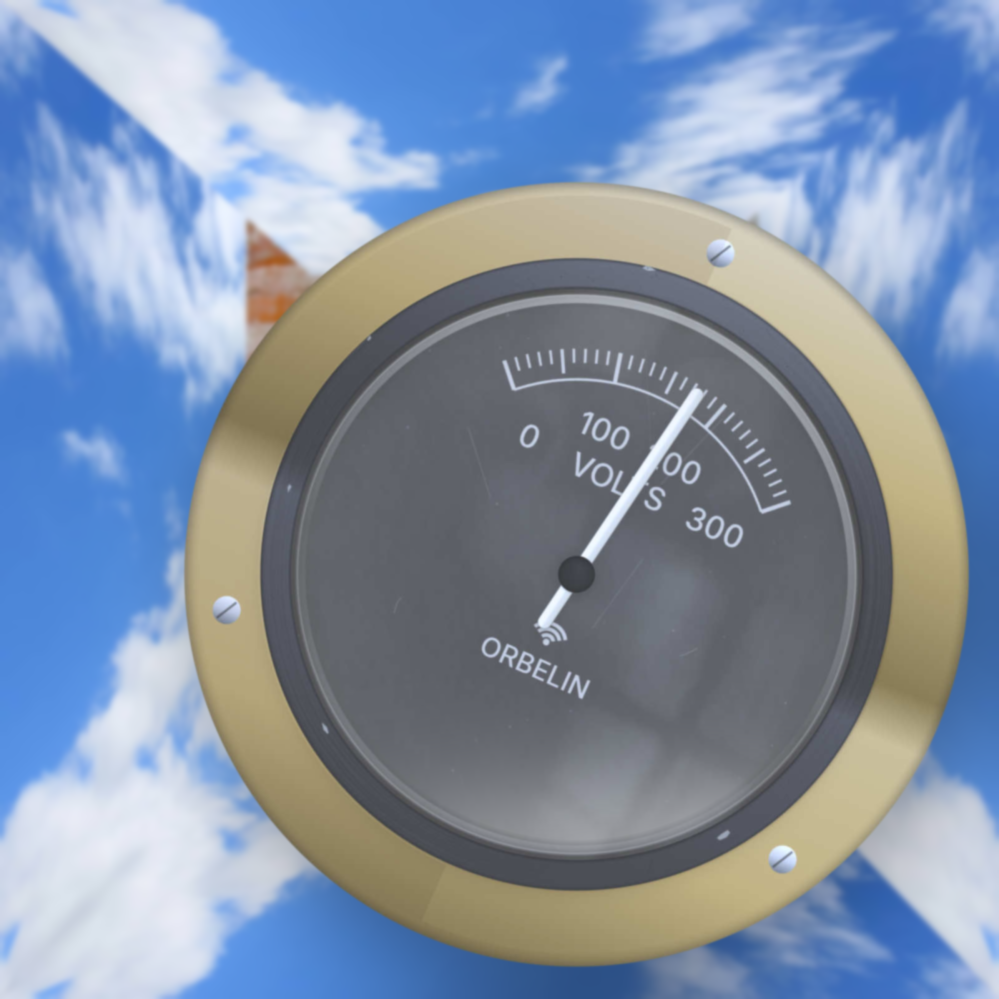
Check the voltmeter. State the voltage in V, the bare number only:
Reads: 175
